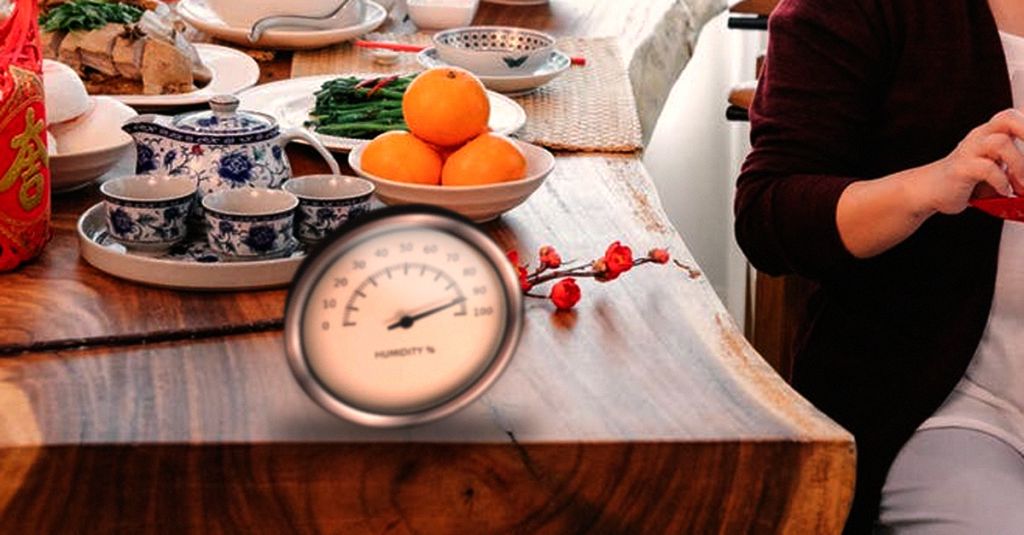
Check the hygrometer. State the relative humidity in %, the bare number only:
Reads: 90
